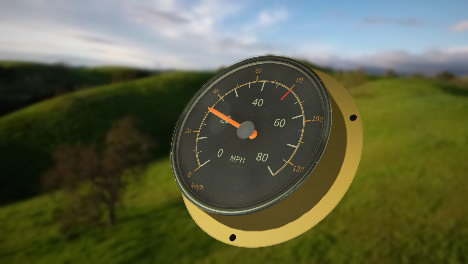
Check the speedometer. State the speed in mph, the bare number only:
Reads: 20
